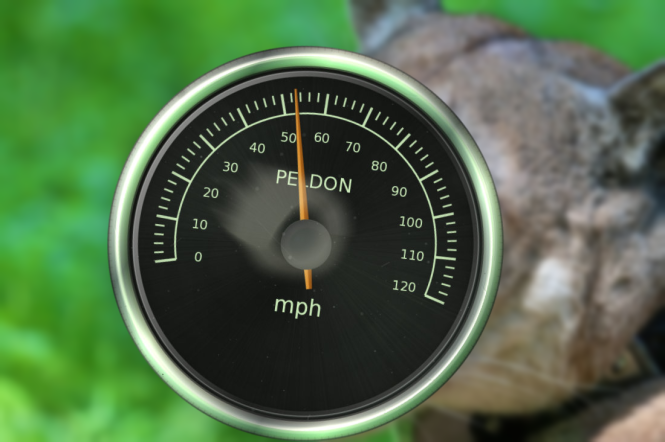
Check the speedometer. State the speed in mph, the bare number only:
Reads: 53
